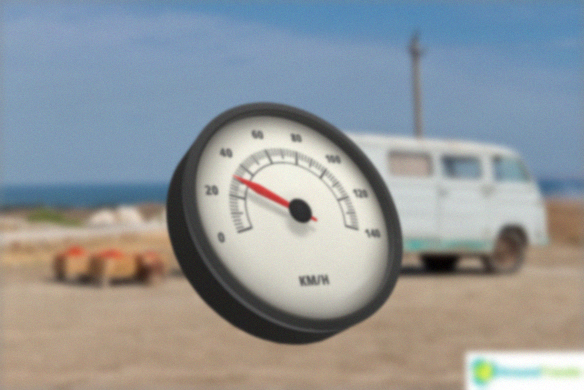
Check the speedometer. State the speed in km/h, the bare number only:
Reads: 30
